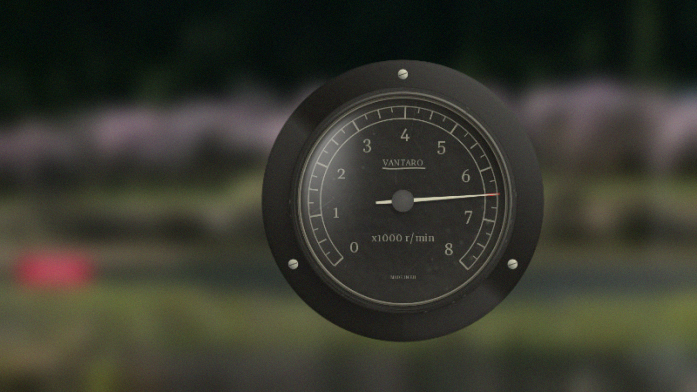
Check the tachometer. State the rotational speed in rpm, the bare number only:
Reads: 6500
